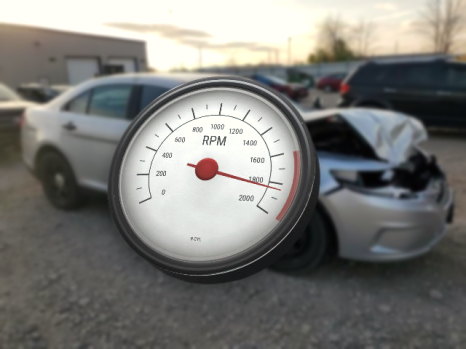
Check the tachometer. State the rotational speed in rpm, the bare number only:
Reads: 1850
